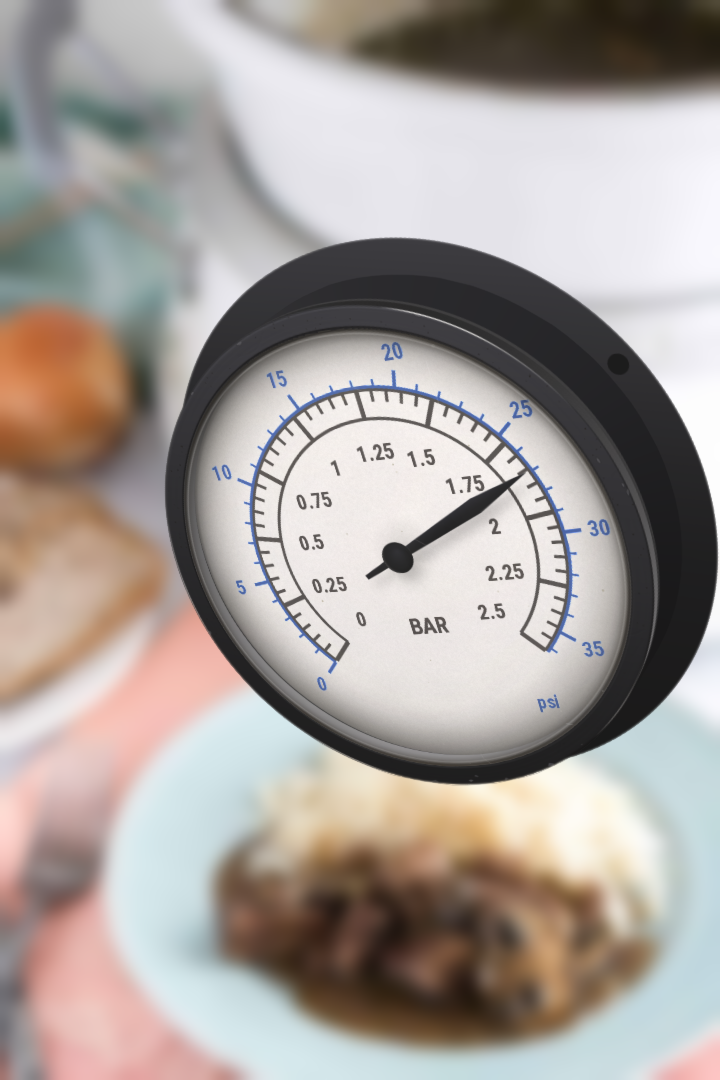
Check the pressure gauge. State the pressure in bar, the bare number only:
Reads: 1.85
